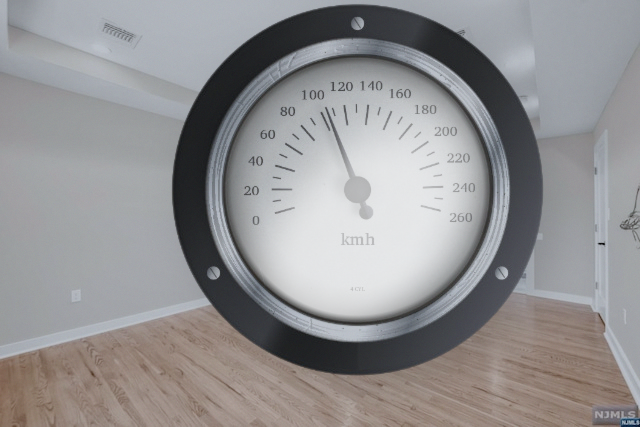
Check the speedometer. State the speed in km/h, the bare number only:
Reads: 105
